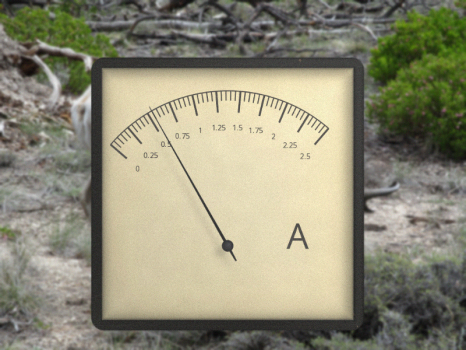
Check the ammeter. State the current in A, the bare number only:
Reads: 0.55
